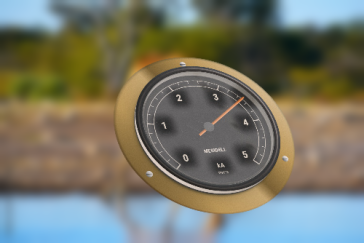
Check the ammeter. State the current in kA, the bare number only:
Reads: 3.5
